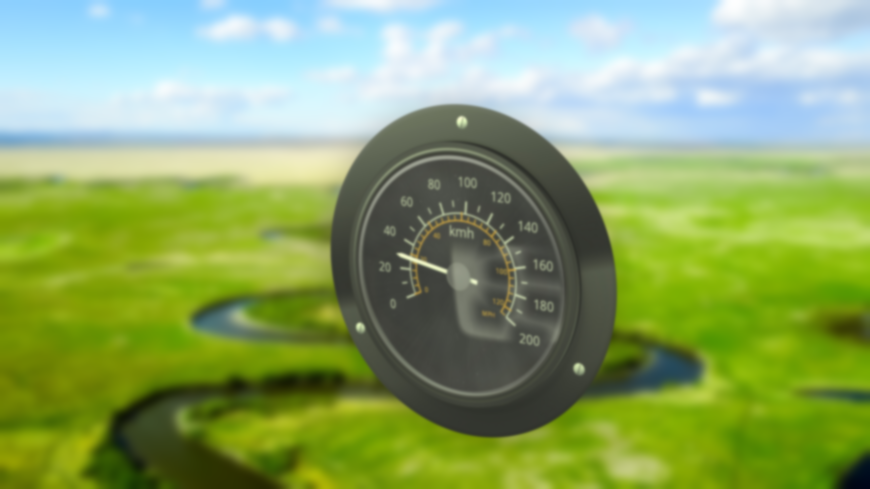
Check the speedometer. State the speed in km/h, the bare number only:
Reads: 30
